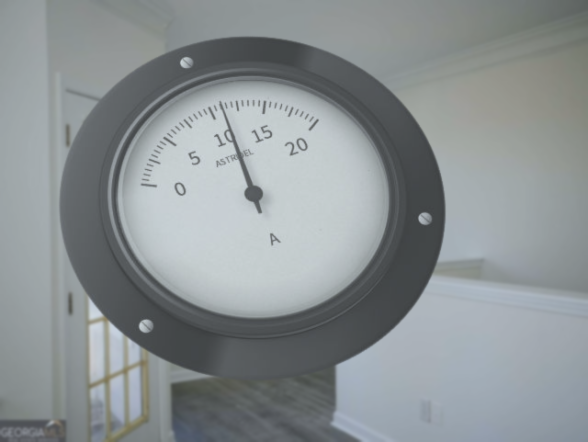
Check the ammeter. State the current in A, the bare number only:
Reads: 11
